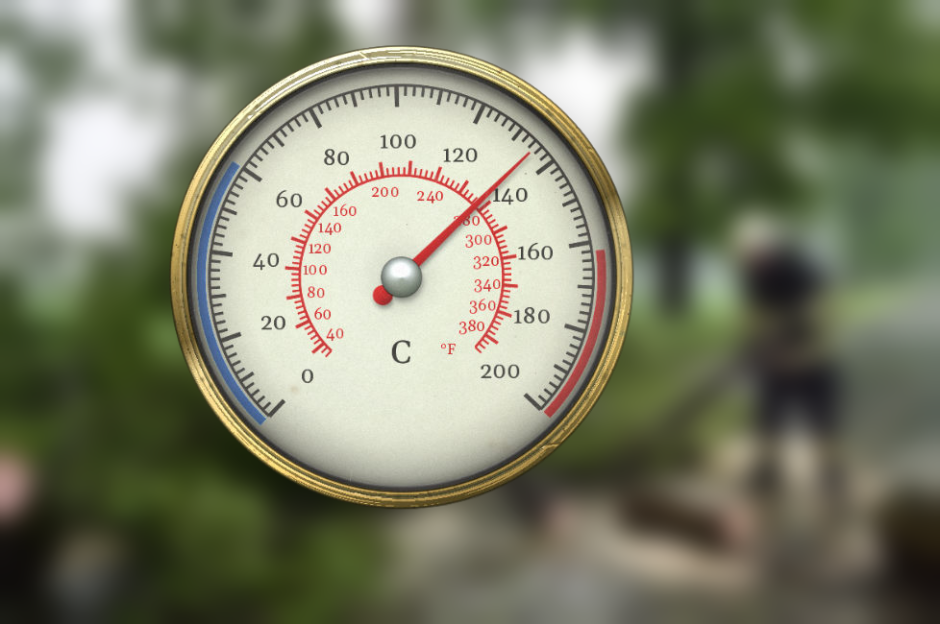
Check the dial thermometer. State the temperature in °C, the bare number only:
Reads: 135
